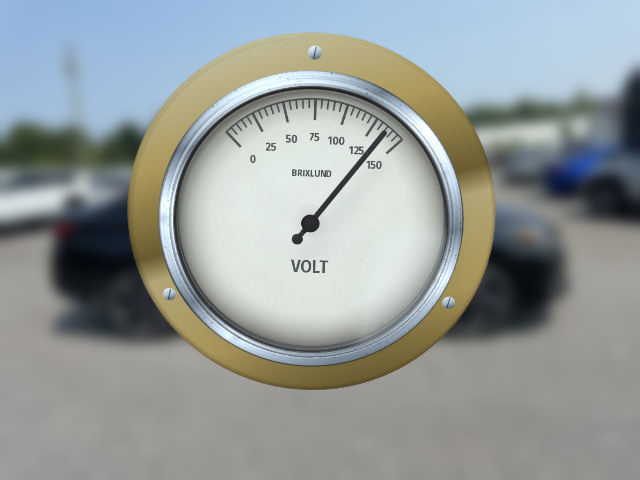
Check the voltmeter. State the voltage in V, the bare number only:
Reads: 135
